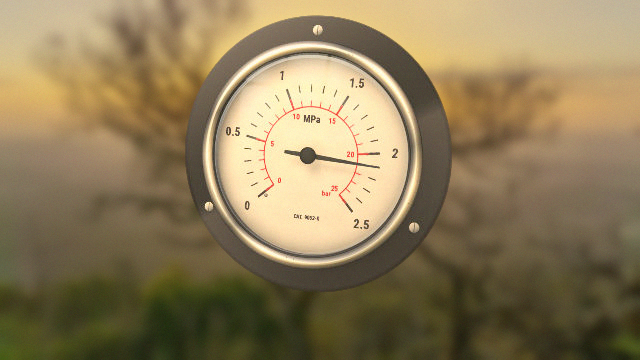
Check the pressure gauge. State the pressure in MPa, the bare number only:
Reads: 2.1
